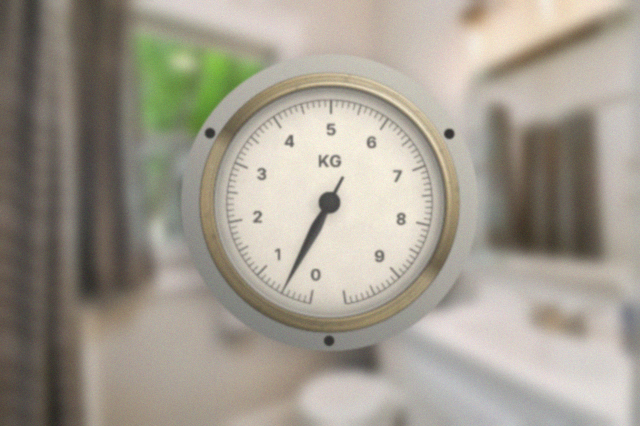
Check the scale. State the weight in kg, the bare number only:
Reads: 0.5
